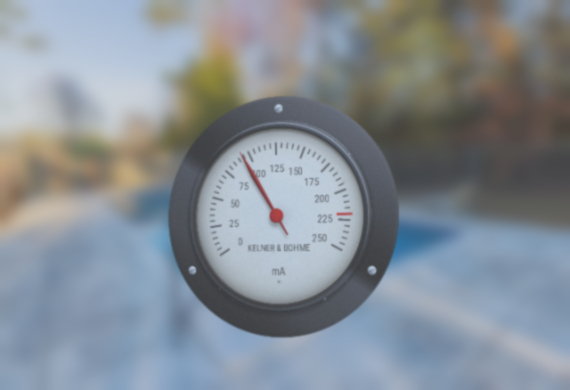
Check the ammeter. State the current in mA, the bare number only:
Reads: 95
